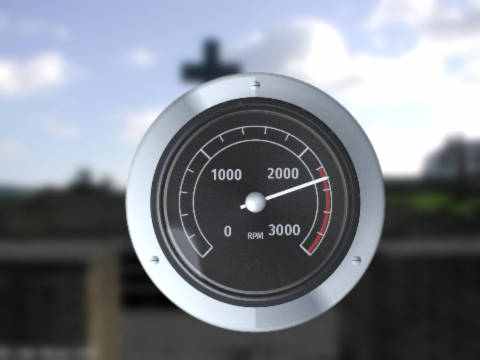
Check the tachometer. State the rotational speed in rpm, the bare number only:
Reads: 2300
